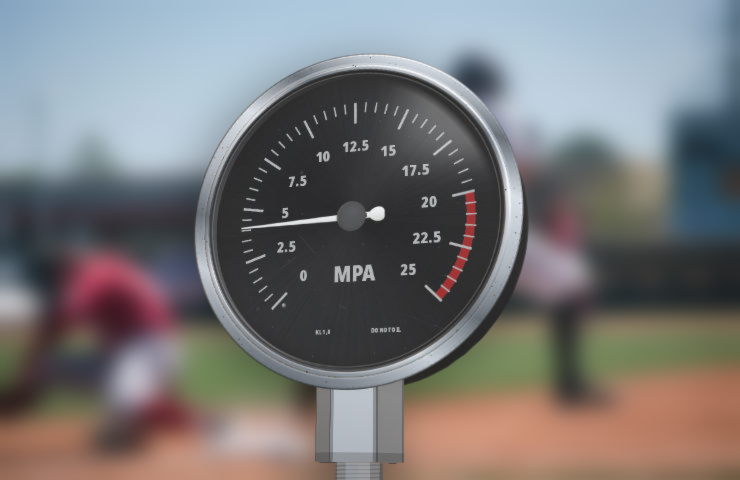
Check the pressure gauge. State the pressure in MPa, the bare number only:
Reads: 4
